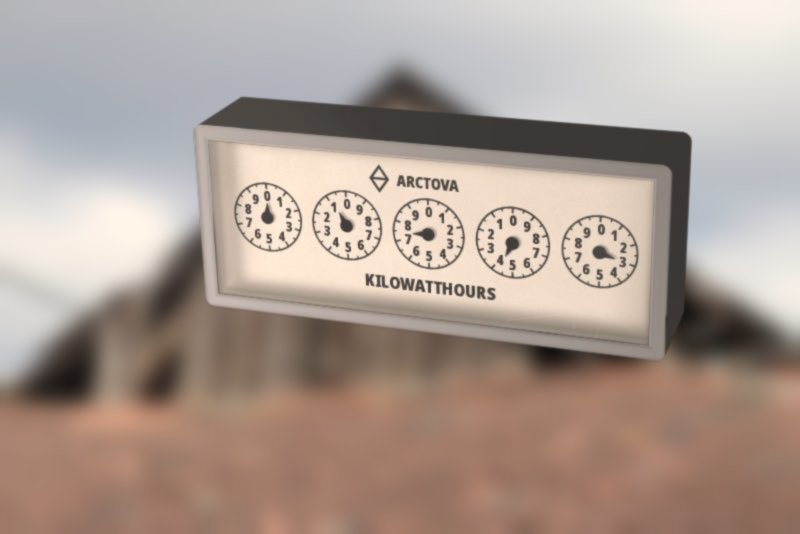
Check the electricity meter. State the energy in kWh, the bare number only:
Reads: 743
